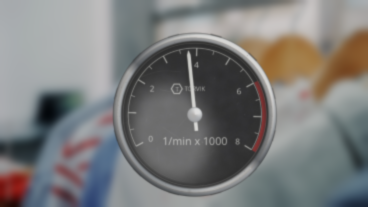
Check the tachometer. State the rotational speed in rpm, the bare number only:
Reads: 3750
